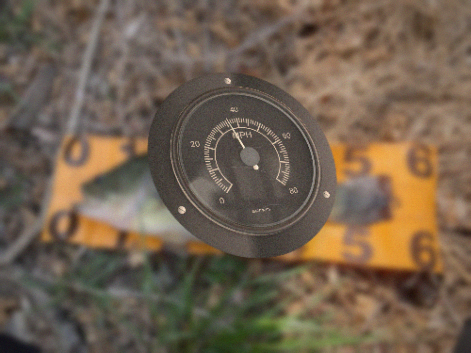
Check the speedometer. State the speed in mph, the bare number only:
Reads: 35
